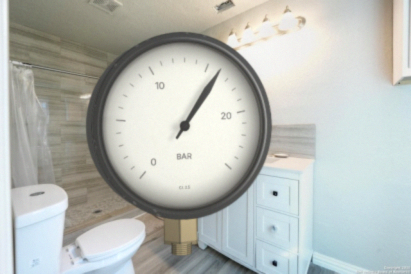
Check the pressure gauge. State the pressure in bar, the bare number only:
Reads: 16
